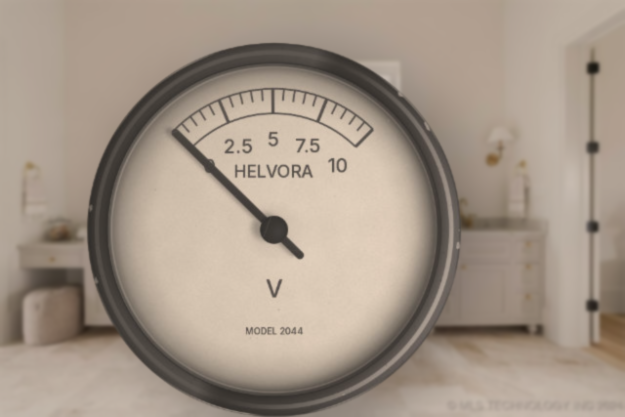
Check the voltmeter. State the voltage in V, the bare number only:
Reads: 0
